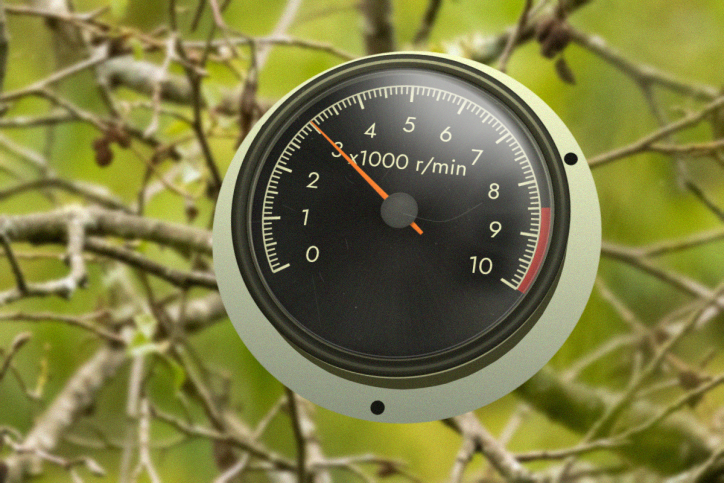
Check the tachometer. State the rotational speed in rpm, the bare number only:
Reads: 3000
